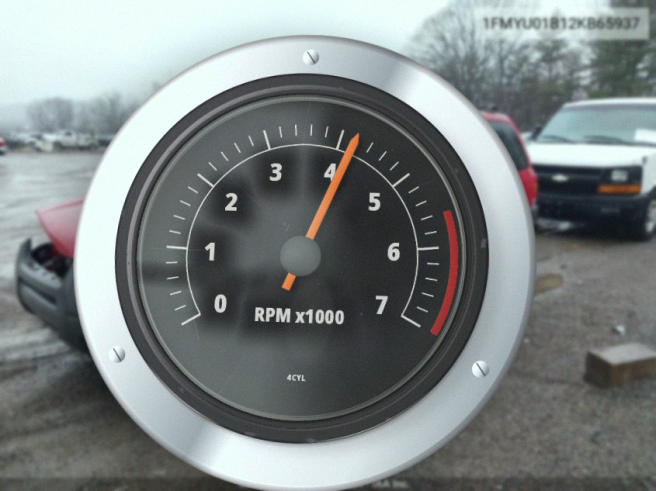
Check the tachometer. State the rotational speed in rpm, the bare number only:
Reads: 4200
